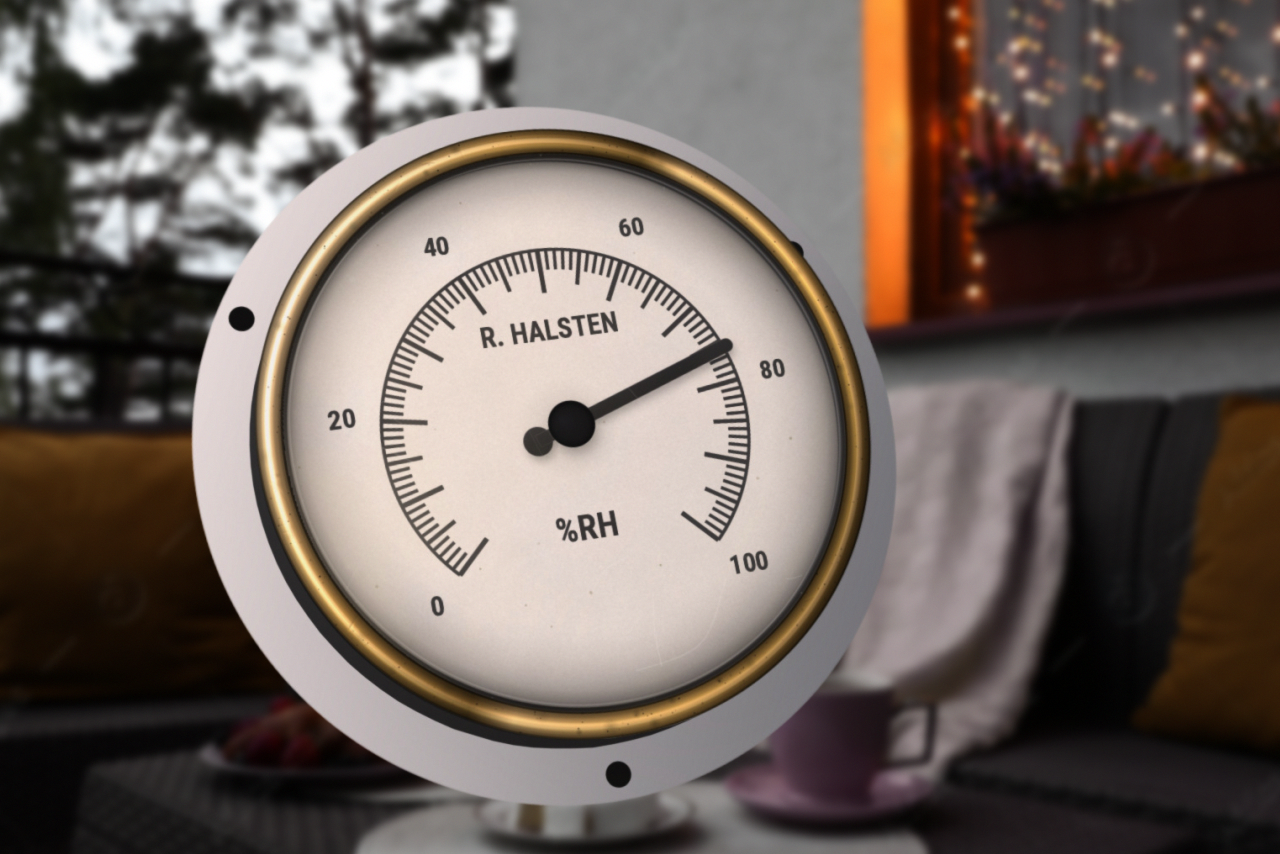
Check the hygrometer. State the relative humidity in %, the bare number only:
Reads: 76
